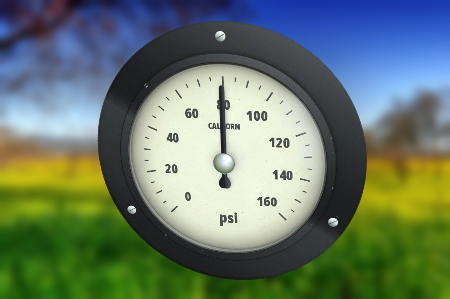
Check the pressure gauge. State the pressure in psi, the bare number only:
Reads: 80
